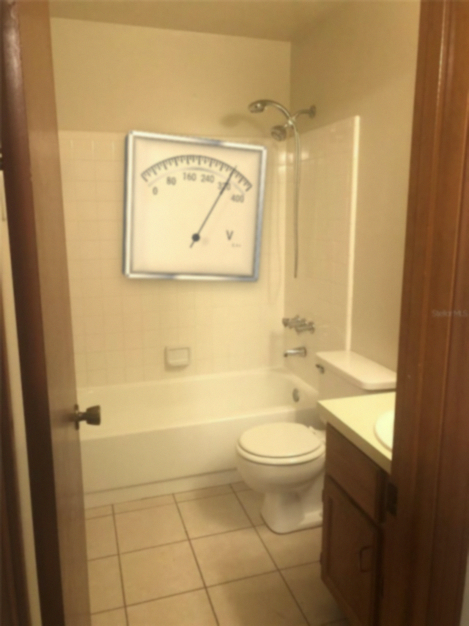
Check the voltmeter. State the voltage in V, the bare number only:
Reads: 320
